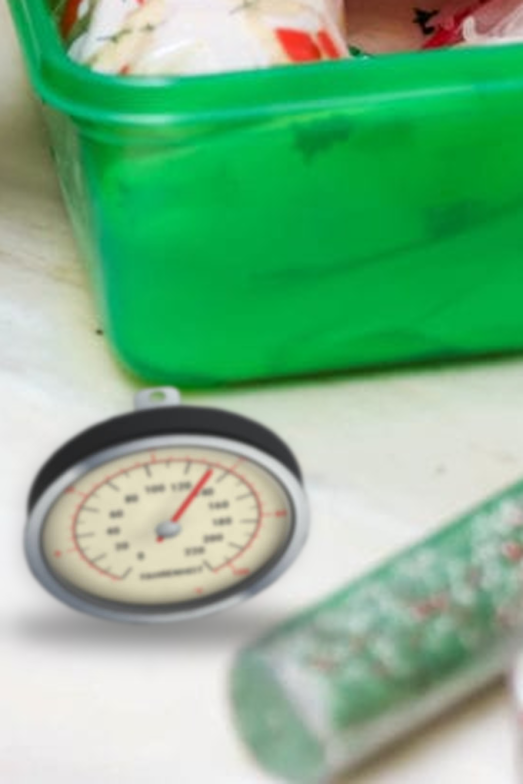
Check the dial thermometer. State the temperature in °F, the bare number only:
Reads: 130
